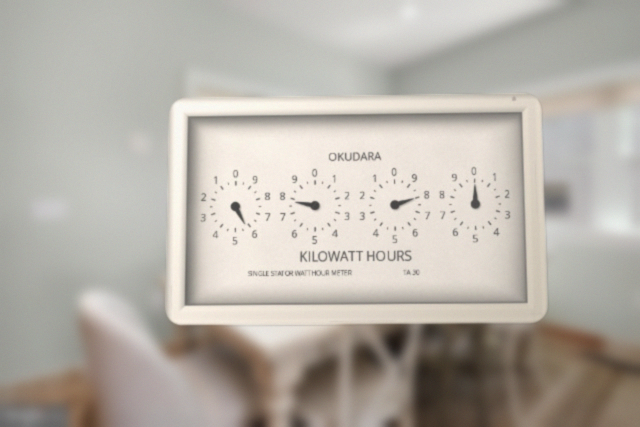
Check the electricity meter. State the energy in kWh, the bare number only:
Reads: 5780
